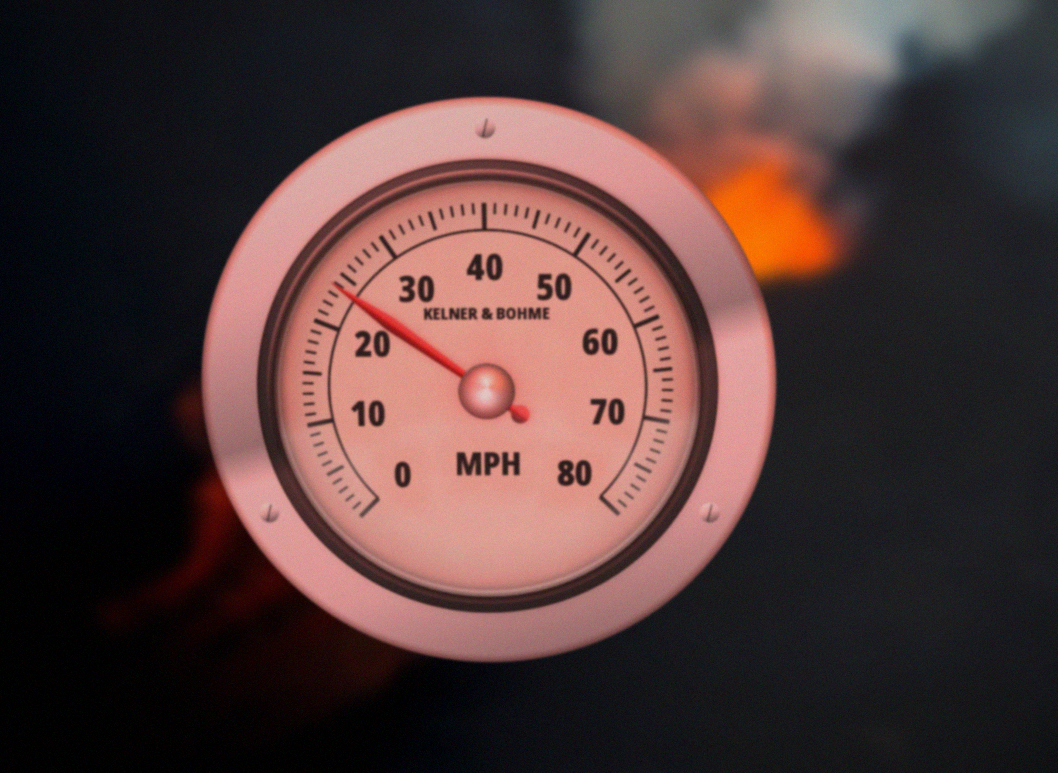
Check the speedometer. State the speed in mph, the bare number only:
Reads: 24
